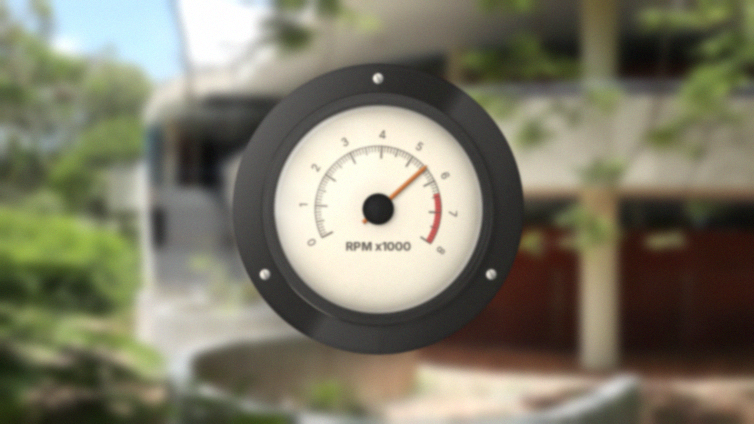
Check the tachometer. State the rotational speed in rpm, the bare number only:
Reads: 5500
